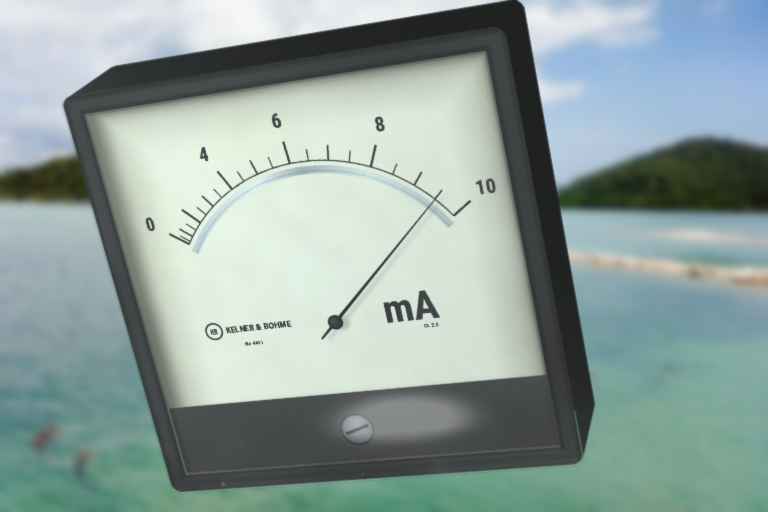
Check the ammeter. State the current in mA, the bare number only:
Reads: 9.5
